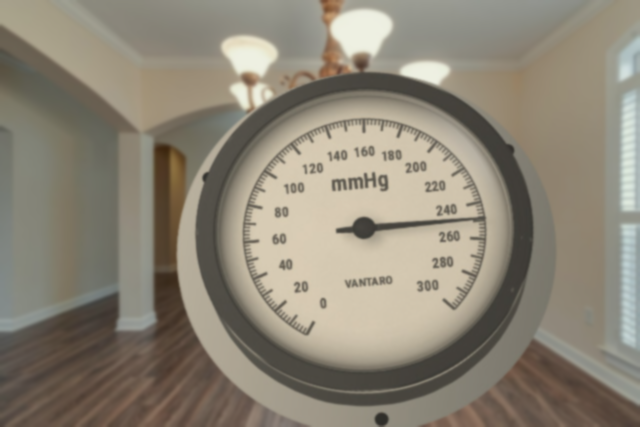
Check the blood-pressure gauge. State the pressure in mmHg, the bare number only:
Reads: 250
